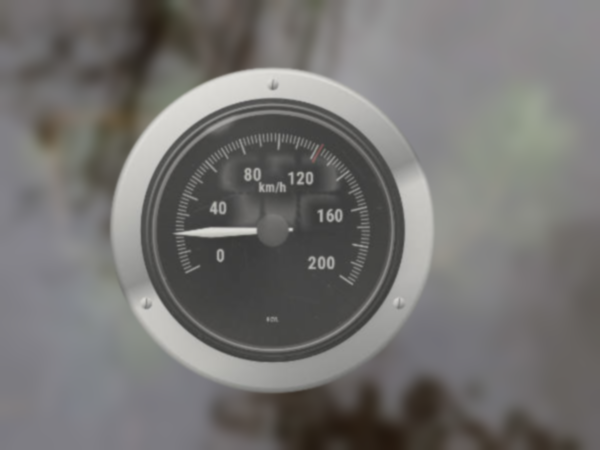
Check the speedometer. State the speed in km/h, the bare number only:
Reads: 20
